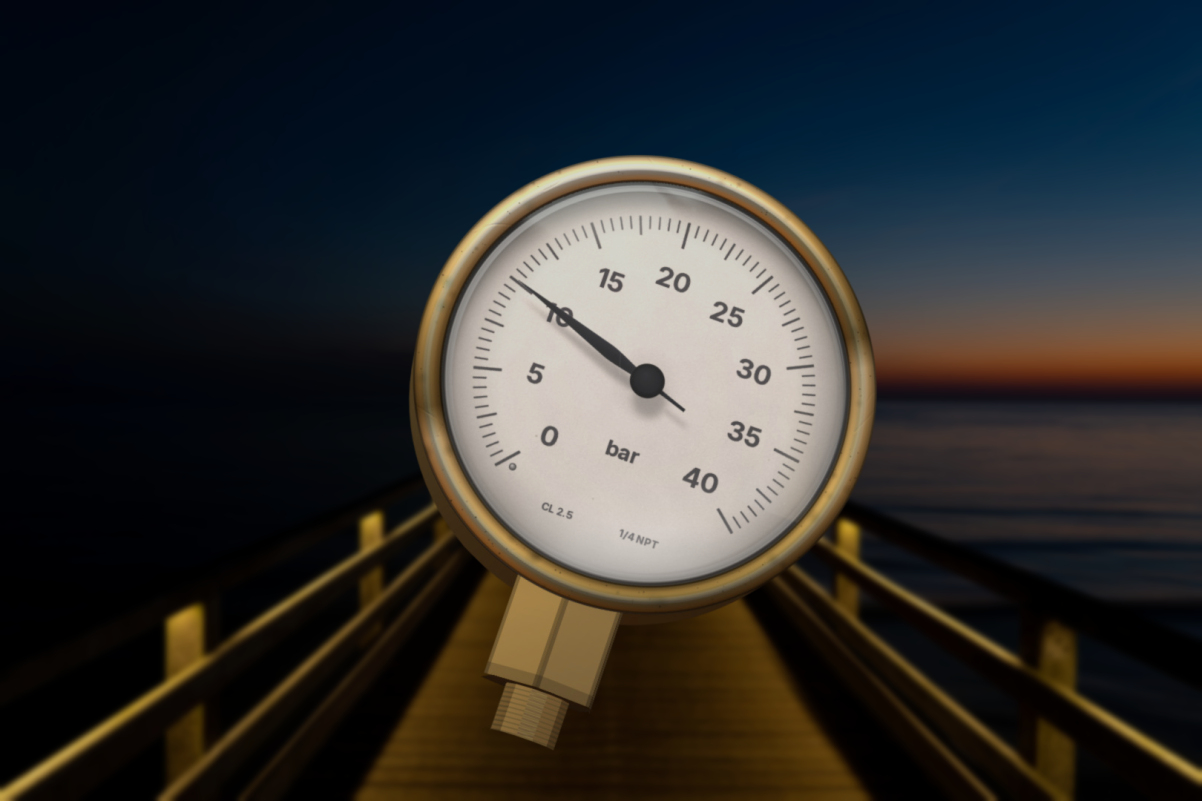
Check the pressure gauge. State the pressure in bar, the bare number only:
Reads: 10
